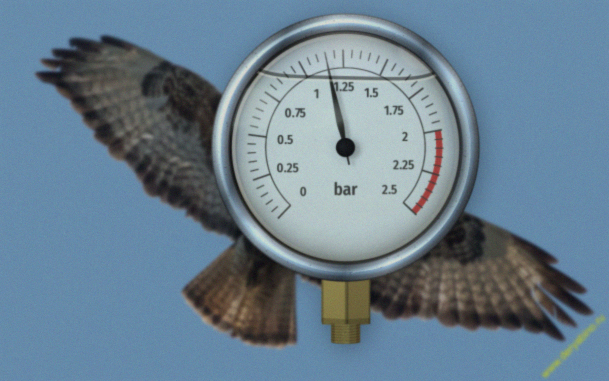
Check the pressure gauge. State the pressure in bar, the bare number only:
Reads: 1.15
